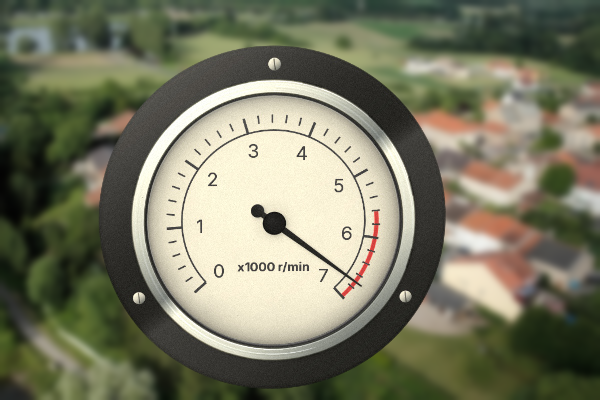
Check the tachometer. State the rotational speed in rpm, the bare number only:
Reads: 6700
